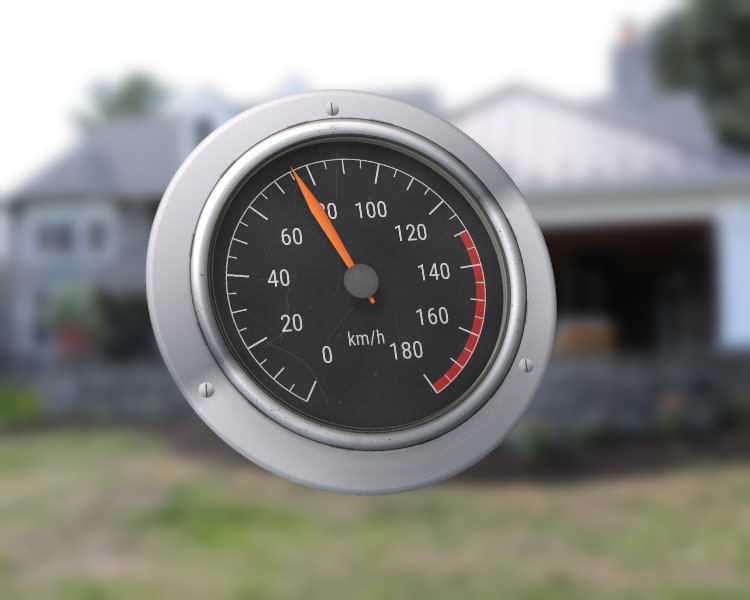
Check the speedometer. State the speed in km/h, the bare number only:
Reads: 75
